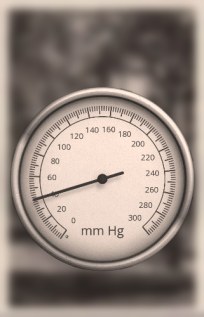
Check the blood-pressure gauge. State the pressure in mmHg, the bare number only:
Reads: 40
